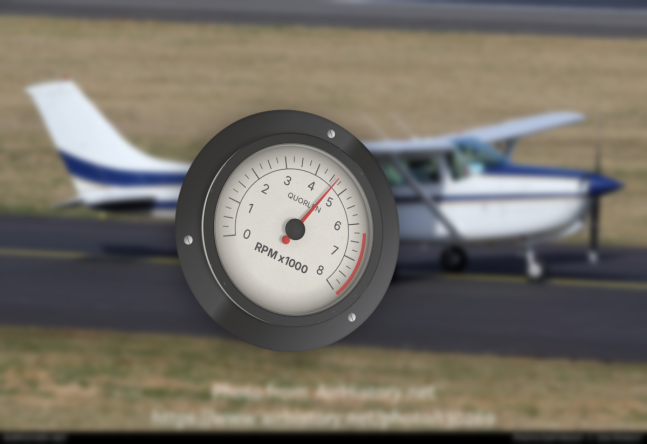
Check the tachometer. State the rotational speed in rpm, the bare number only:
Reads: 4625
